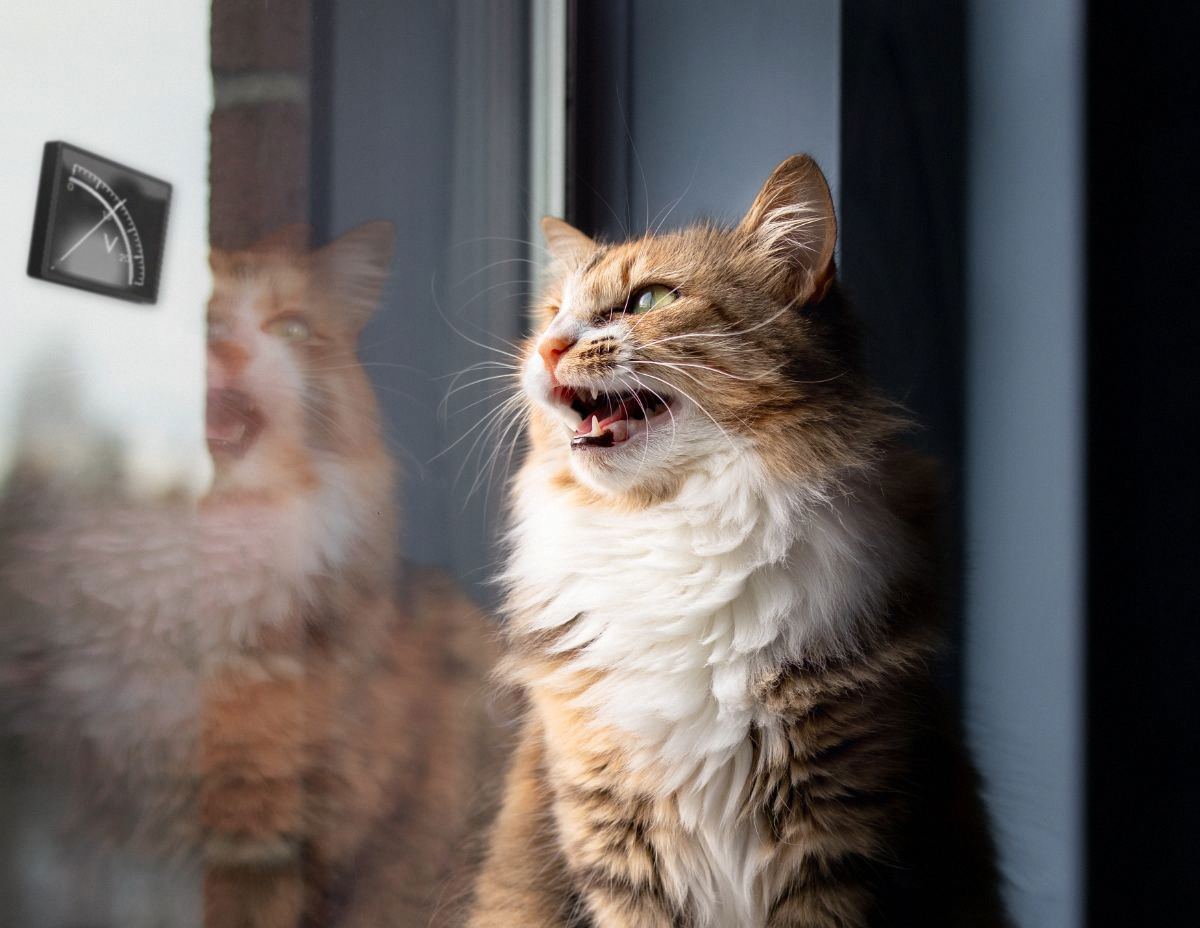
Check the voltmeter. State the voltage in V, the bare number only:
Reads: 10
